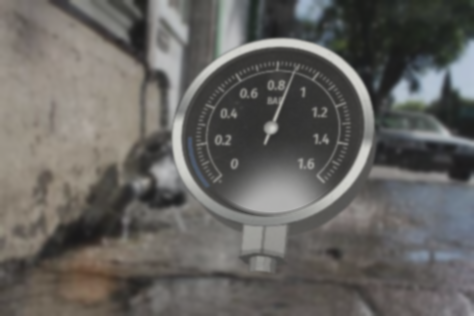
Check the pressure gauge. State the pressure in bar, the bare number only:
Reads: 0.9
